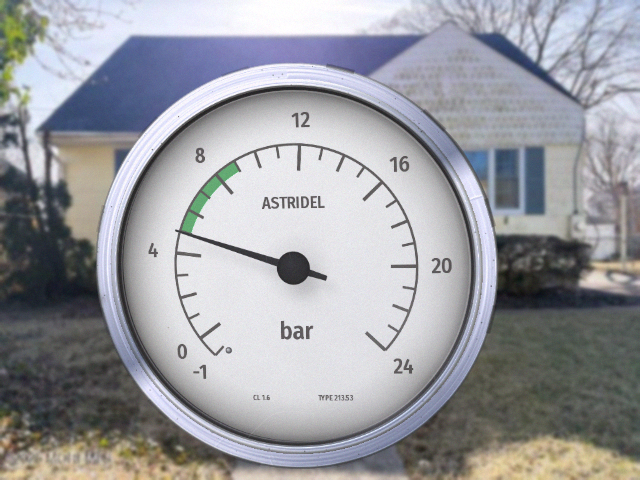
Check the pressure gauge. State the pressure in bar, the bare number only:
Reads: 5
